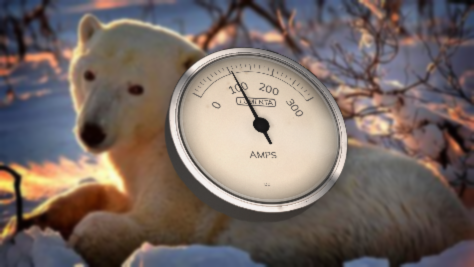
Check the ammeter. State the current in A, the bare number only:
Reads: 100
